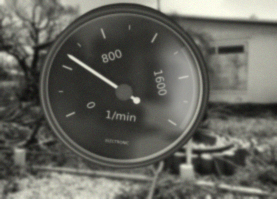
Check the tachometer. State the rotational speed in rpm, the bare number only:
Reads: 500
